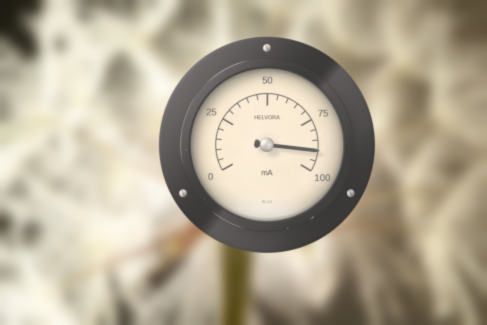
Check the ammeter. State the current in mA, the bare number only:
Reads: 90
